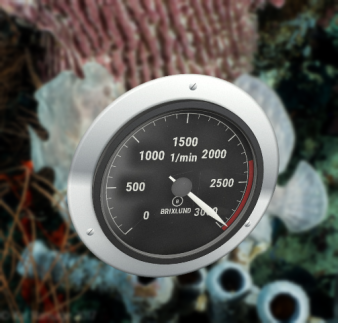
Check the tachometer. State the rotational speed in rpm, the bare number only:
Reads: 2950
